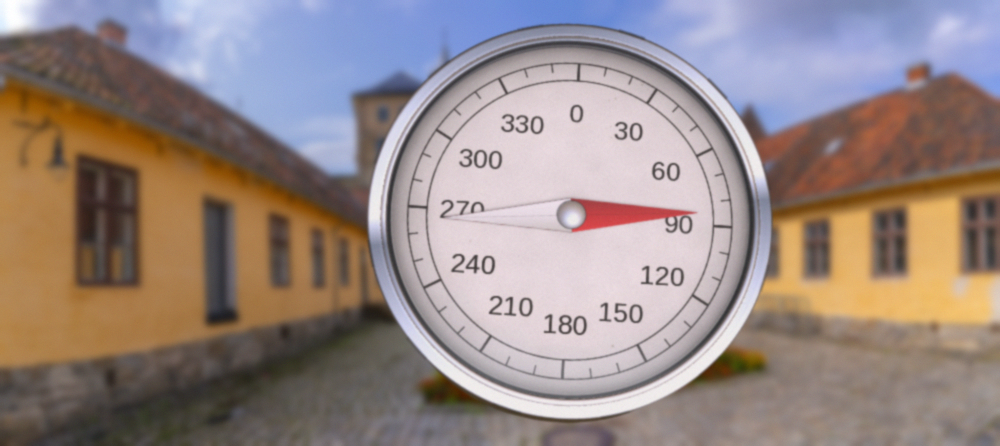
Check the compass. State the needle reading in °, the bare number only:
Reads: 85
